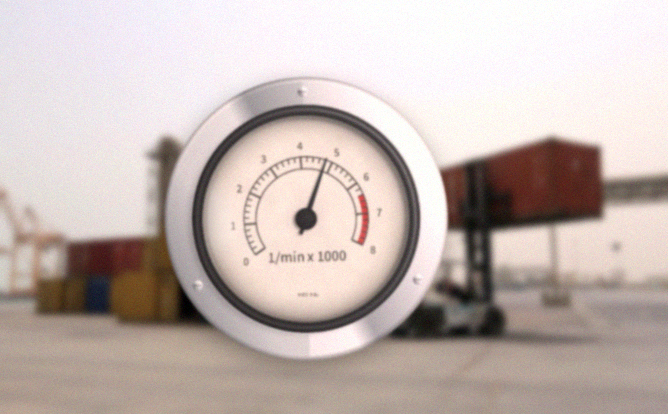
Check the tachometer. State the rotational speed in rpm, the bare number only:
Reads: 4800
